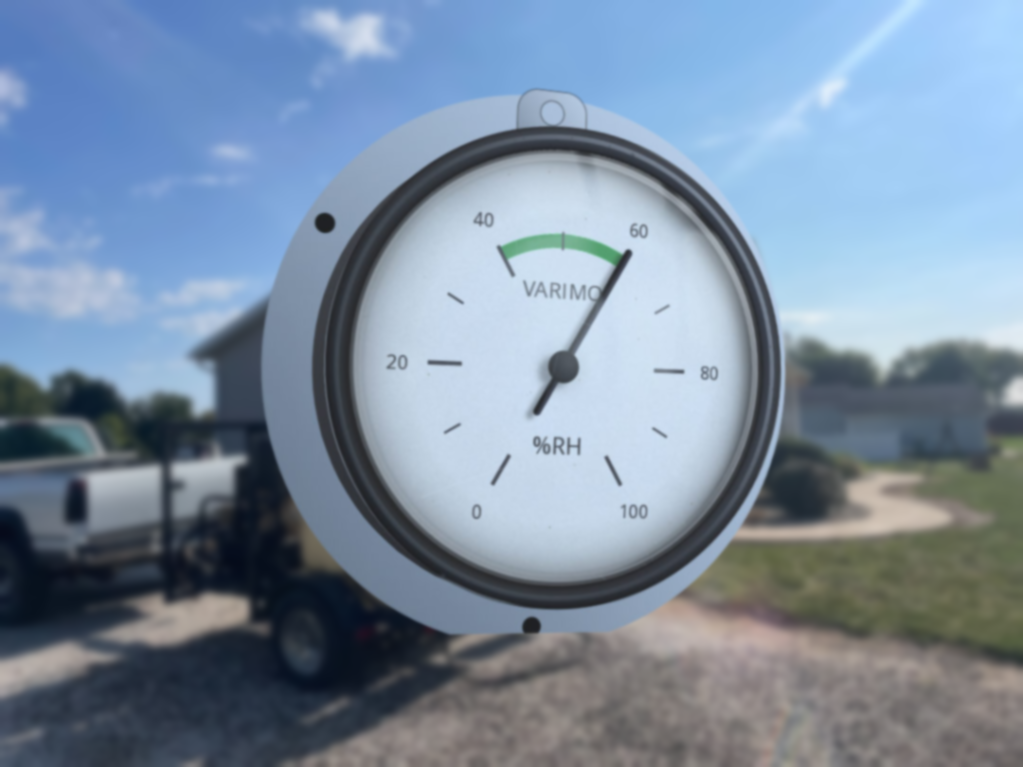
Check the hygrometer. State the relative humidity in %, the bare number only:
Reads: 60
